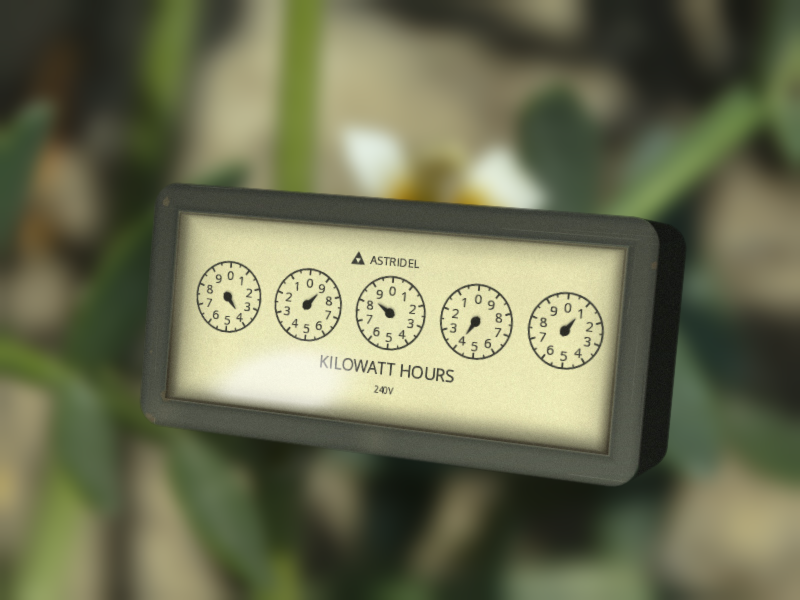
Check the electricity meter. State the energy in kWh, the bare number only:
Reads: 38841
